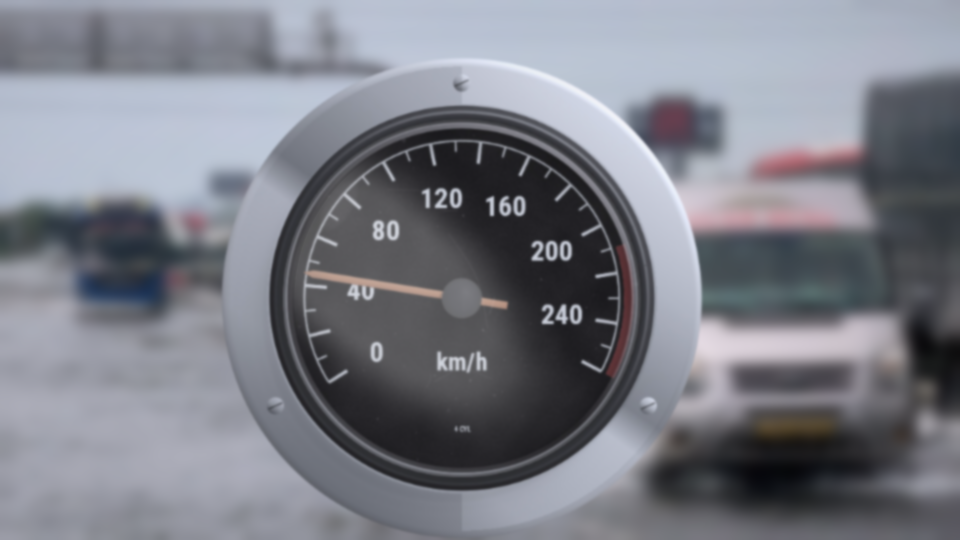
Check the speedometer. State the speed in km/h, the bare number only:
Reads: 45
